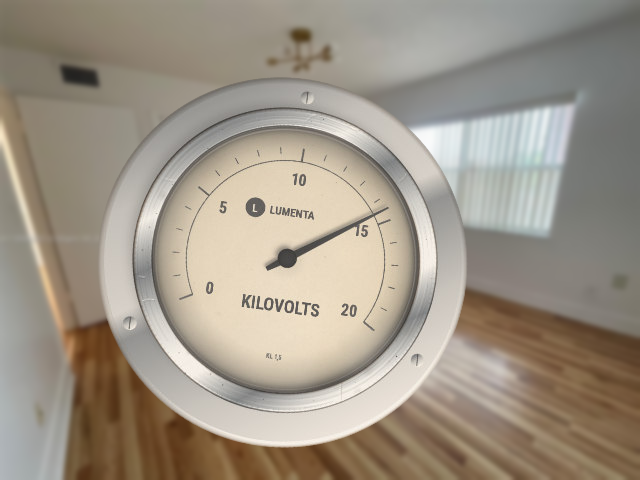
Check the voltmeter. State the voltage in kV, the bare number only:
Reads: 14.5
